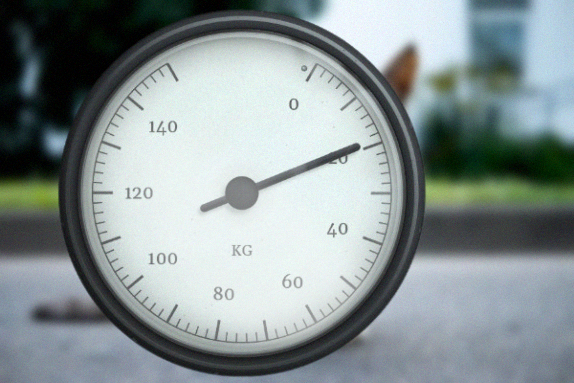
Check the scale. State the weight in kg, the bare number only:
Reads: 19
